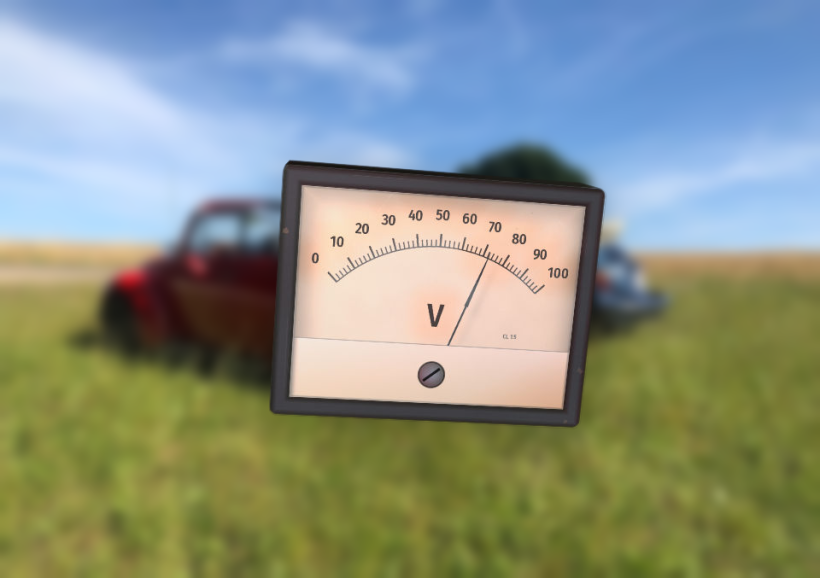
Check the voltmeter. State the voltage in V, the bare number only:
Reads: 72
